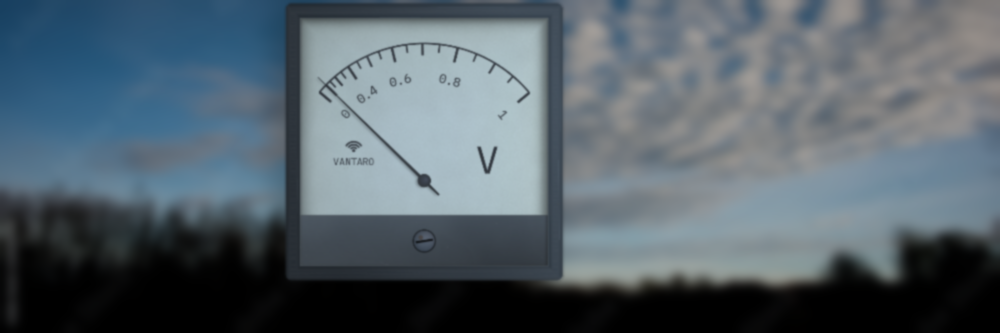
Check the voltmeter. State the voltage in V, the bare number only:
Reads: 0.2
